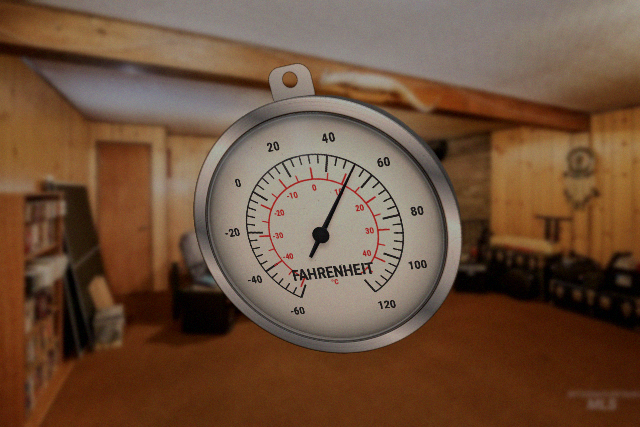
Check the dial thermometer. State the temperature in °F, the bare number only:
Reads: 52
